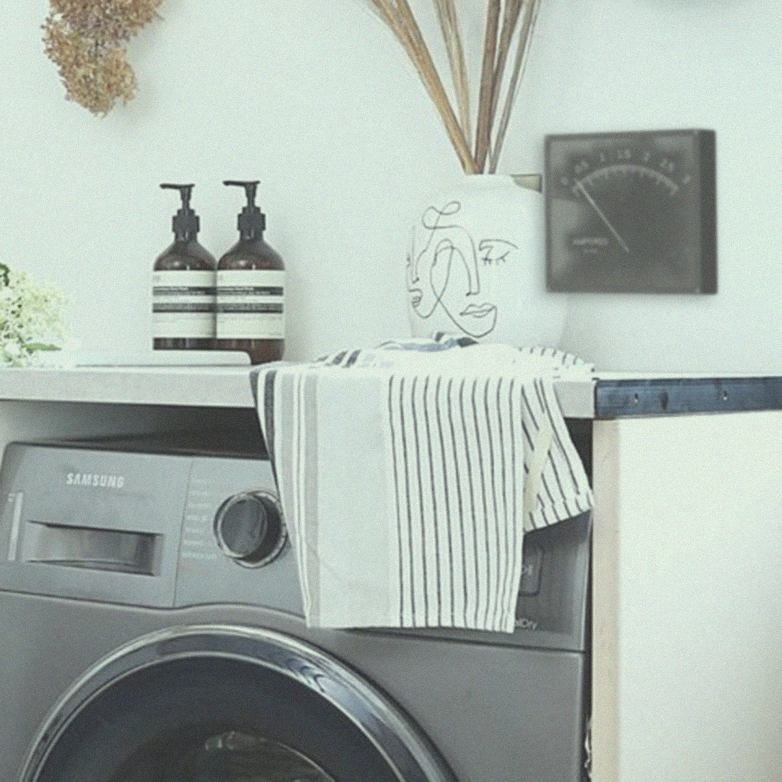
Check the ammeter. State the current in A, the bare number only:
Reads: 0.25
